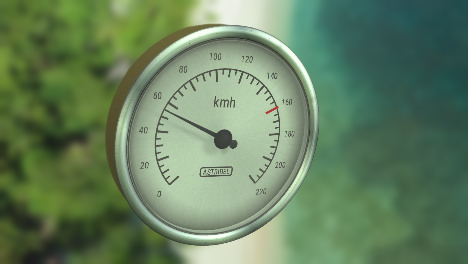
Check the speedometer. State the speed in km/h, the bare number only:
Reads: 55
